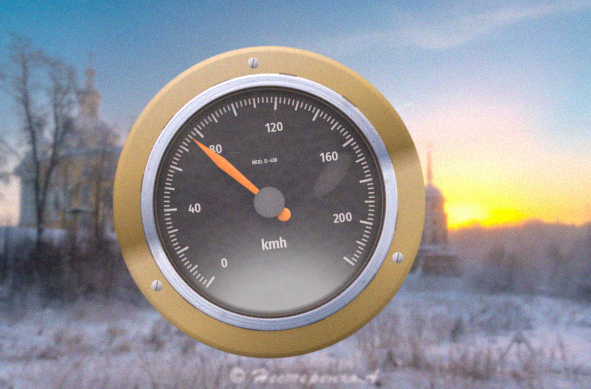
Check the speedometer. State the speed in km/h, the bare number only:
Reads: 76
